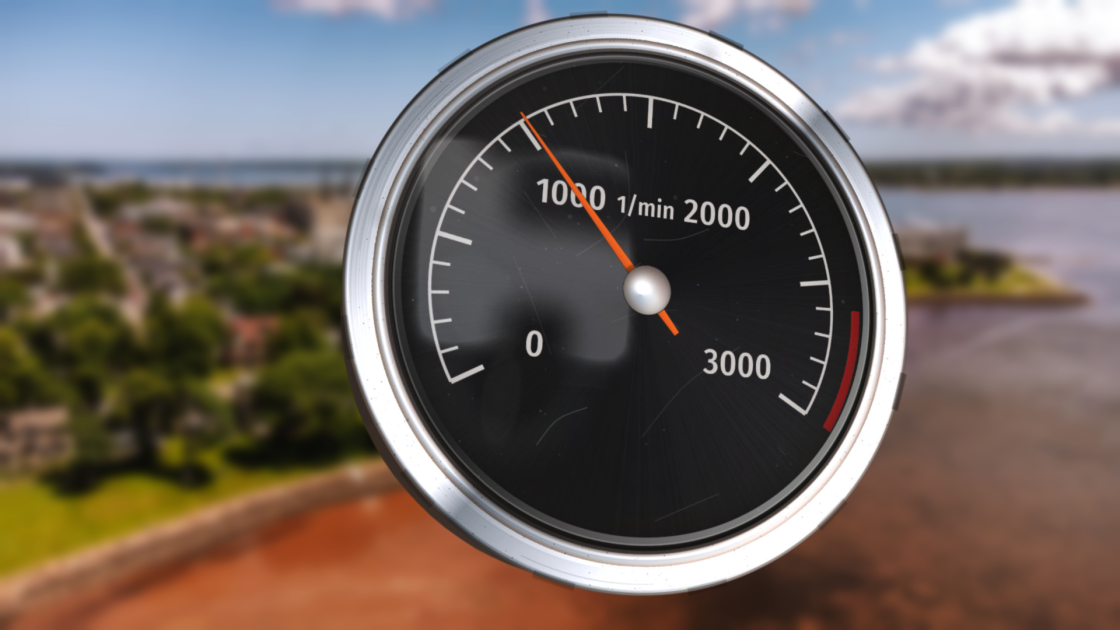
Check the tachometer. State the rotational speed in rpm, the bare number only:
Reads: 1000
